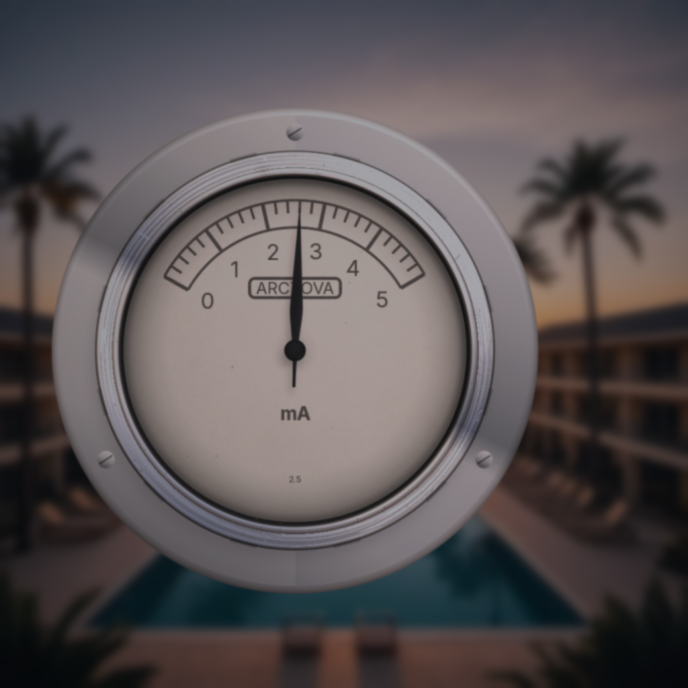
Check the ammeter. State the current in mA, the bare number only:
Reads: 2.6
